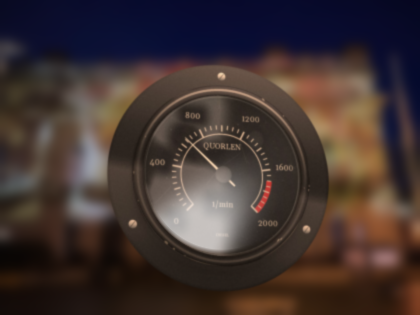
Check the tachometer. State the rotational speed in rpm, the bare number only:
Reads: 650
